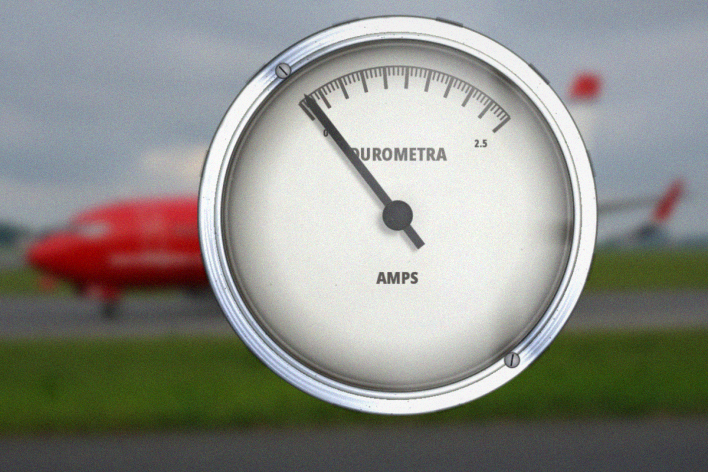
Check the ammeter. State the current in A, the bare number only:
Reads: 0.1
